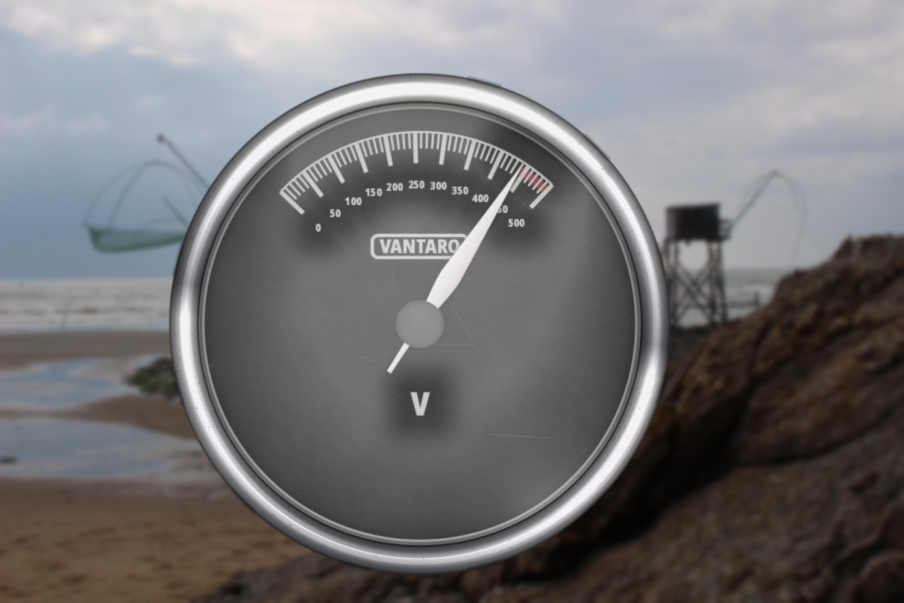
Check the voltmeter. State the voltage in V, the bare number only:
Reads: 440
